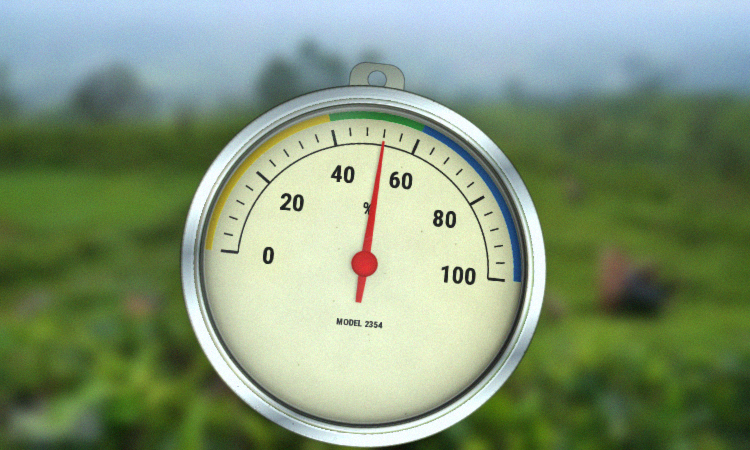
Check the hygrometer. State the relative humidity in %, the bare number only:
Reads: 52
